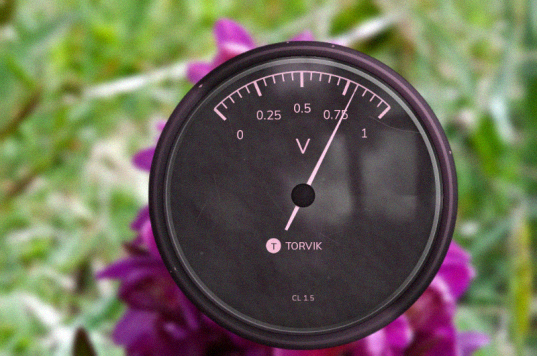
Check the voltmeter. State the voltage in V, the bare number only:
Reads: 0.8
